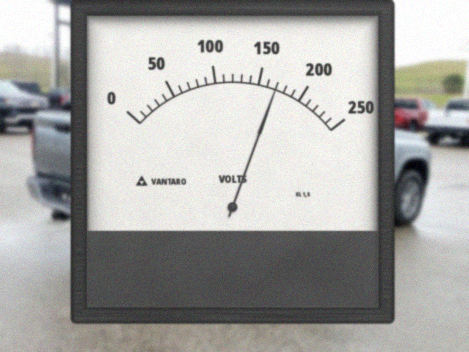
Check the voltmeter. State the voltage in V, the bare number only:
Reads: 170
